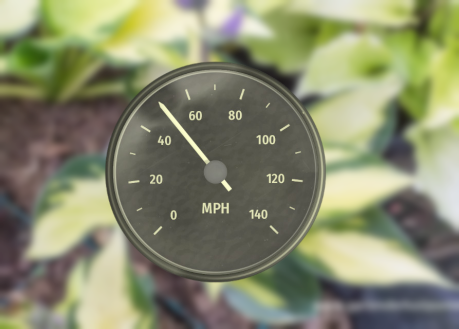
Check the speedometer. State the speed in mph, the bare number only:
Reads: 50
